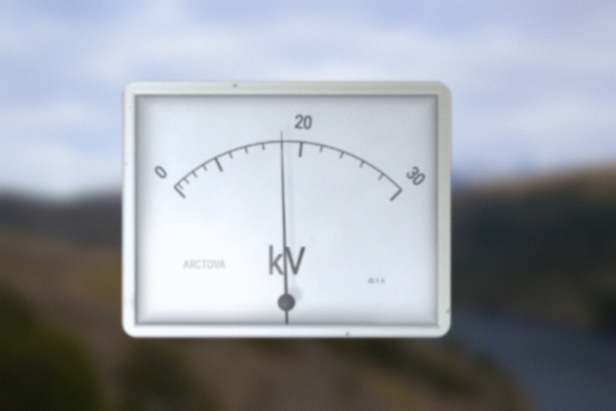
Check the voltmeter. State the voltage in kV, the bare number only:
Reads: 18
